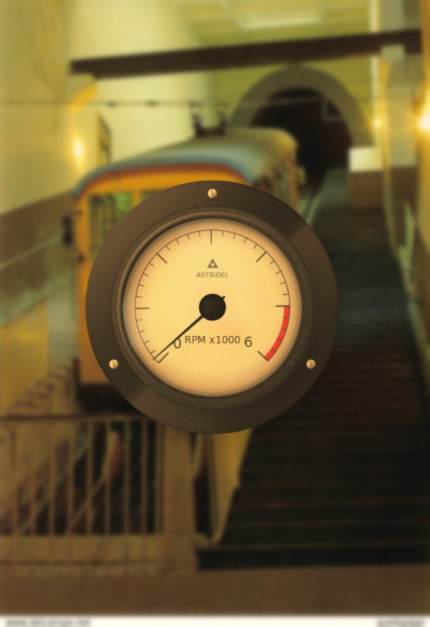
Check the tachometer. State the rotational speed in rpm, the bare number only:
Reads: 100
